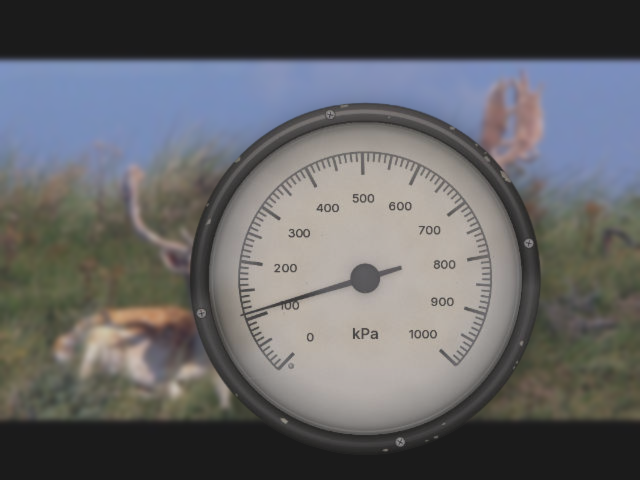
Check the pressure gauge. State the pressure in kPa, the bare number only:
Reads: 110
